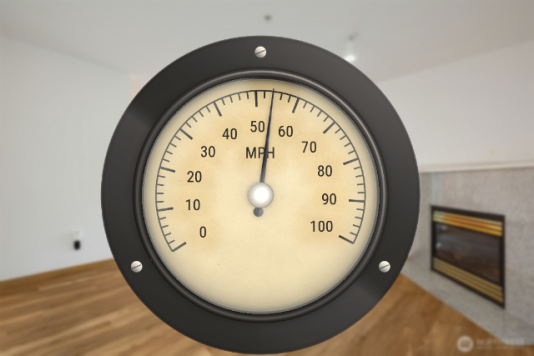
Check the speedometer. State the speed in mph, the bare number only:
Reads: 54
